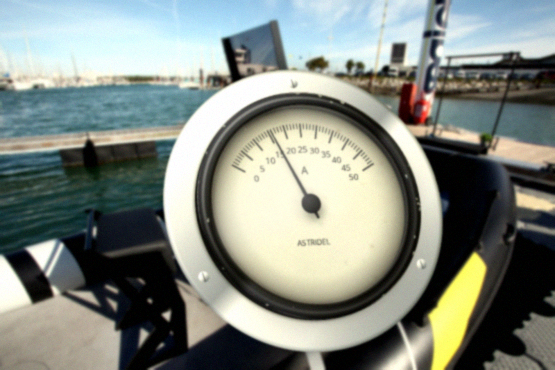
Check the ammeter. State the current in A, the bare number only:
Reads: 15
